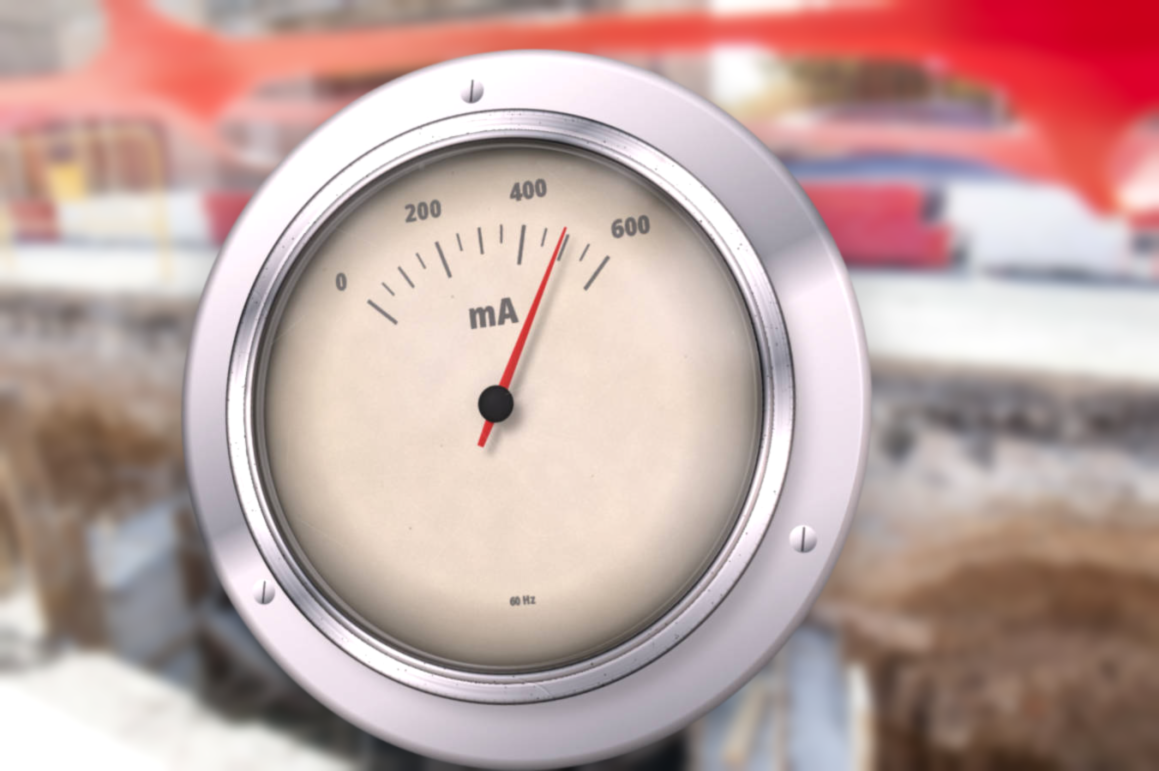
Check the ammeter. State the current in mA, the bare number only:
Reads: 500
